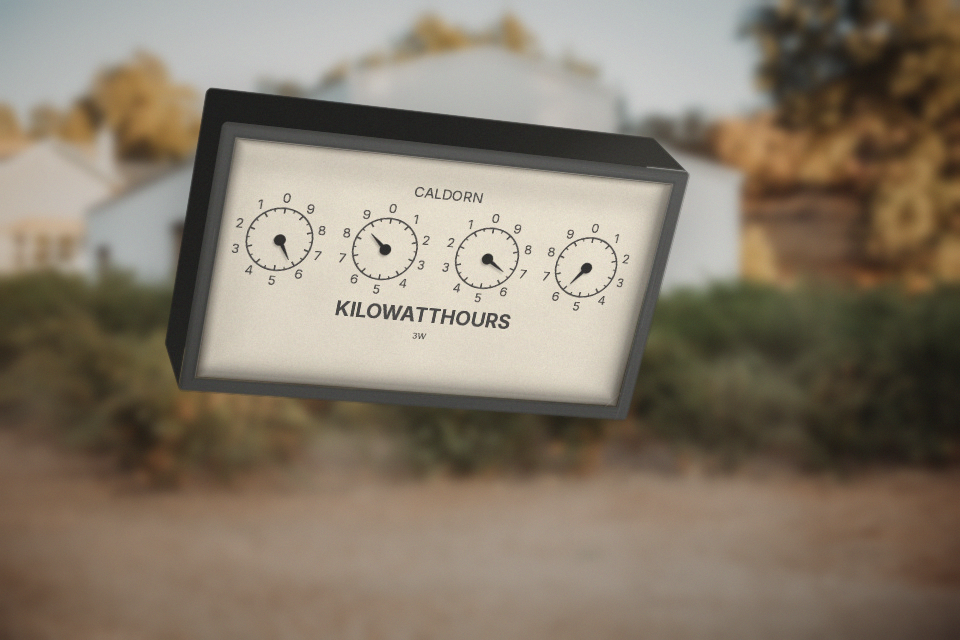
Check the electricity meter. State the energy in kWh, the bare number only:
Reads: 5866
